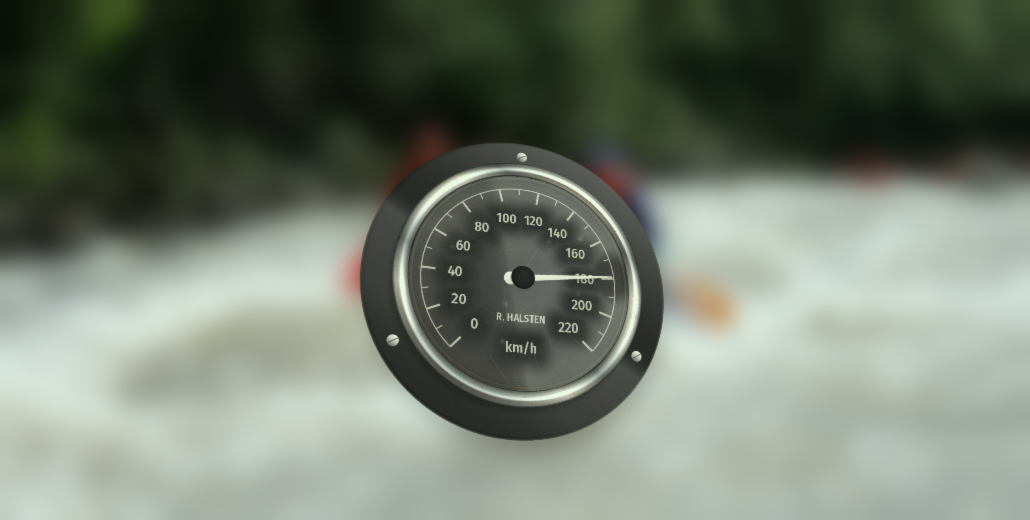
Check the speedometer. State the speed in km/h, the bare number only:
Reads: 180
